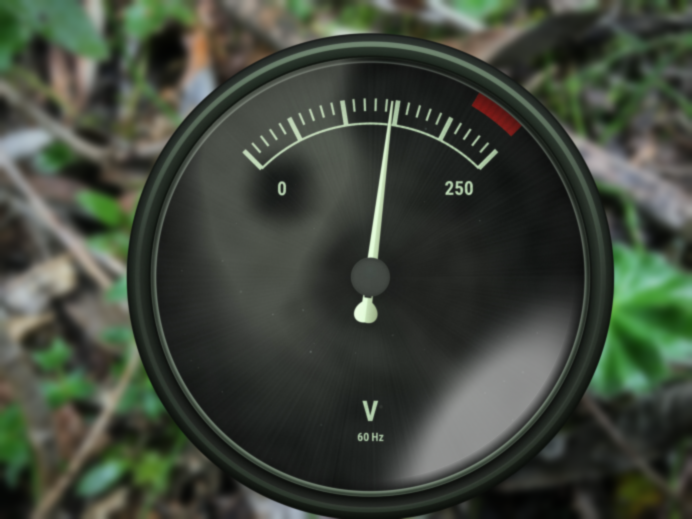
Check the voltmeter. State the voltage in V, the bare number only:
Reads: 145
